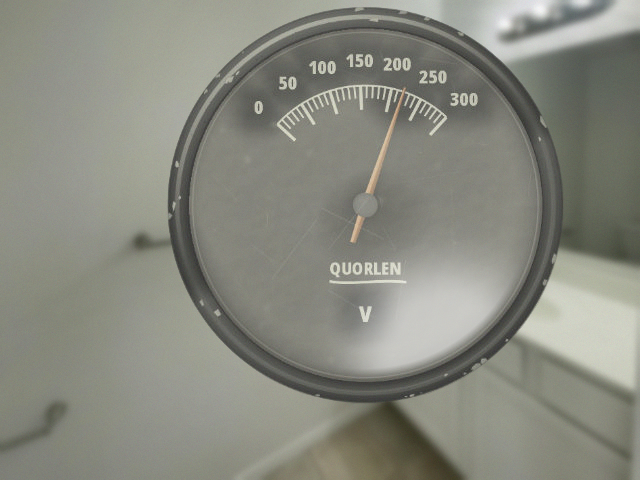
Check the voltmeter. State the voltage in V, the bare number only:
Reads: 220
